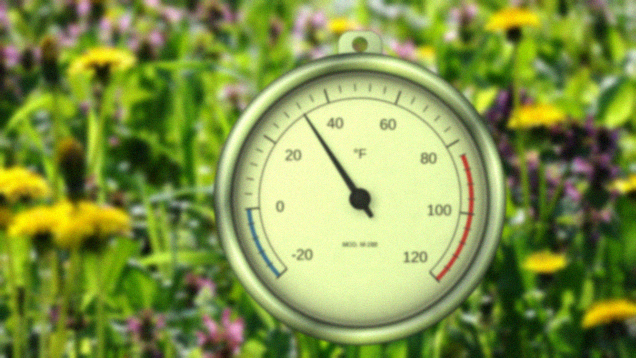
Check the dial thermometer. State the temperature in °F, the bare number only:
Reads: 32
